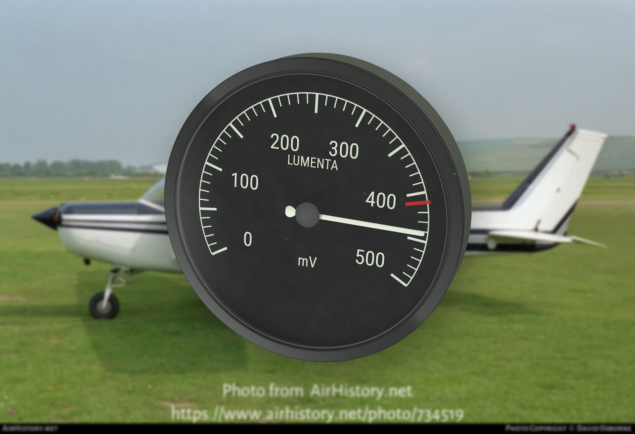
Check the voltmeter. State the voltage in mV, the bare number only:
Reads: 440
